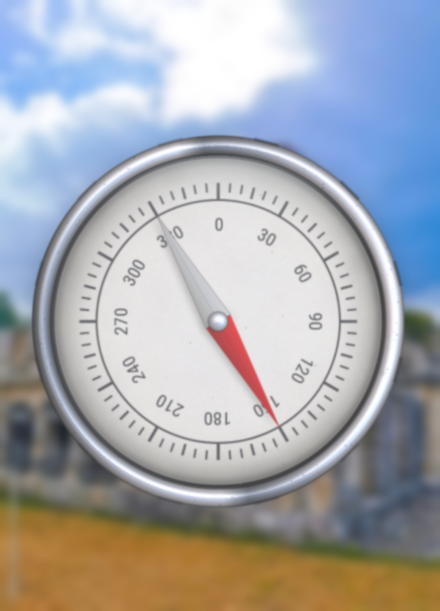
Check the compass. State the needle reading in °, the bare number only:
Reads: 150
